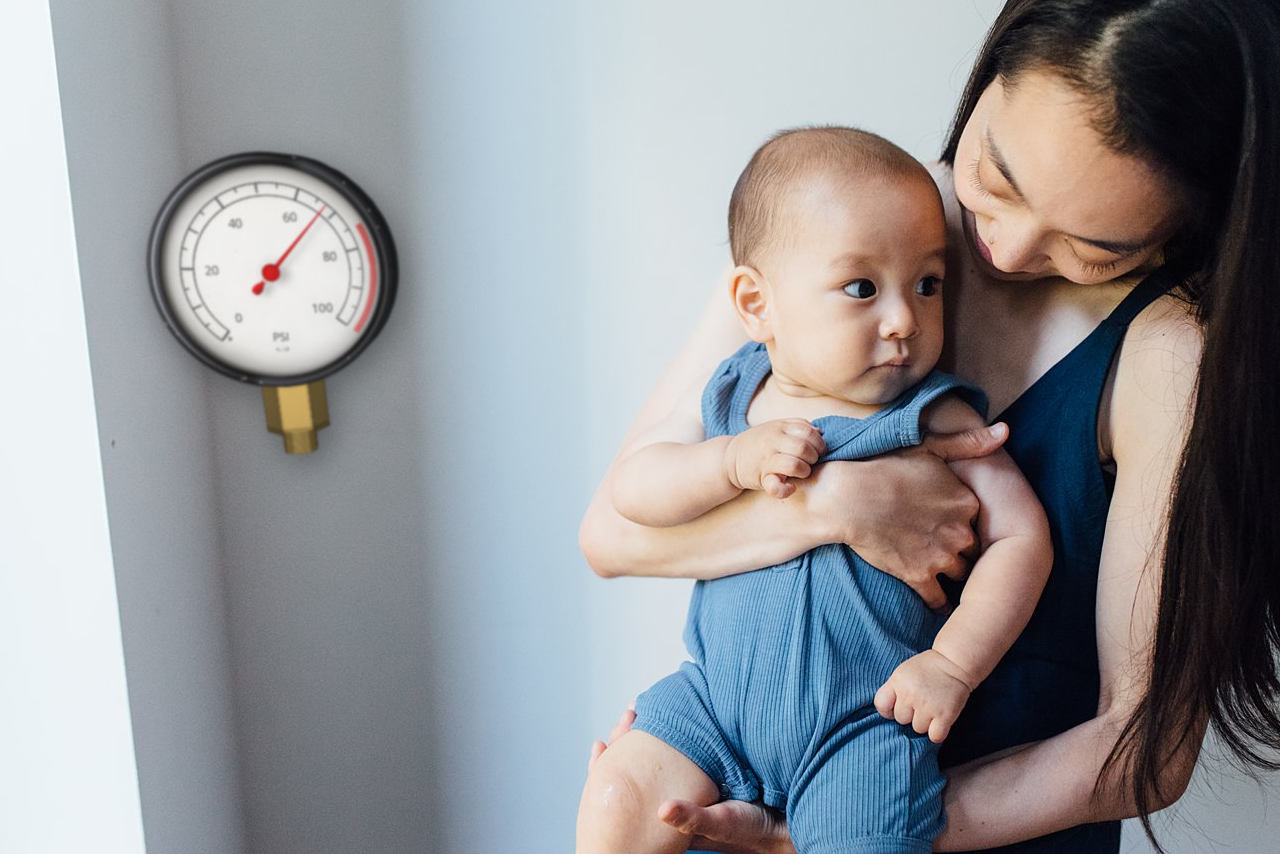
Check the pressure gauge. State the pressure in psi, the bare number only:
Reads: 67.5
